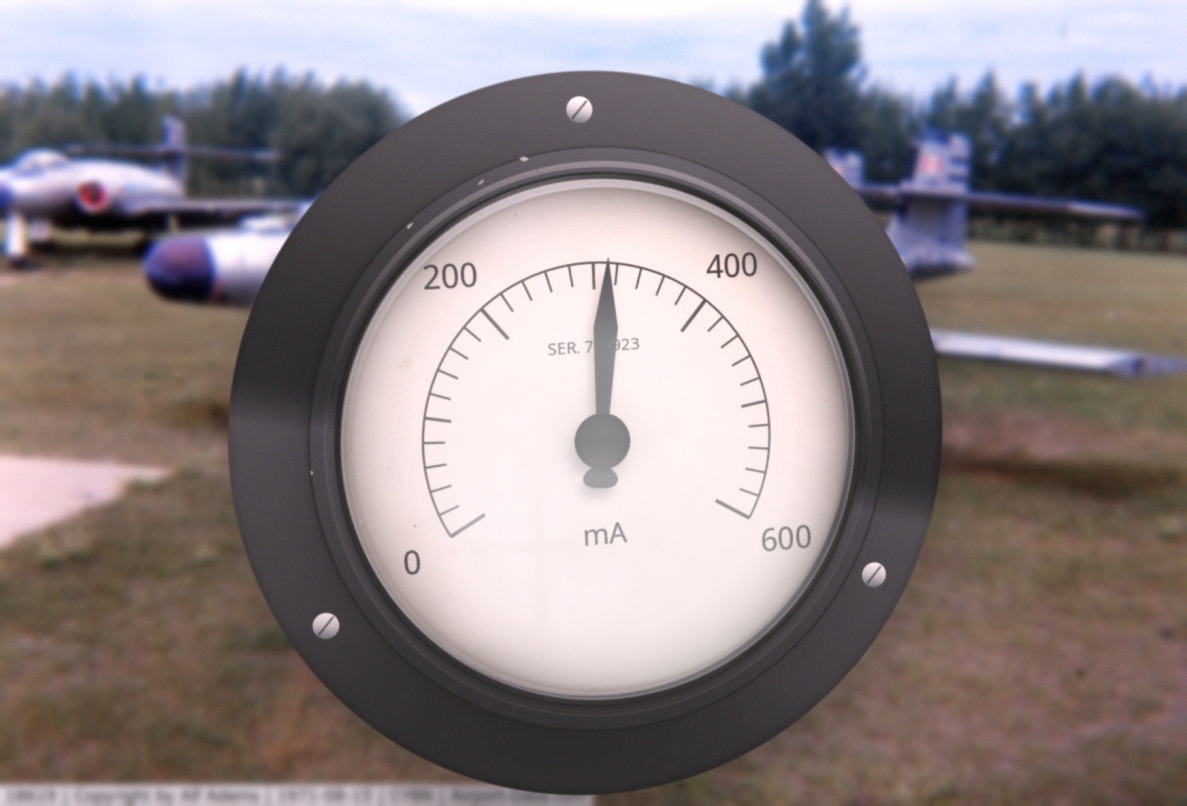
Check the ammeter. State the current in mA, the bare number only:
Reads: 310
